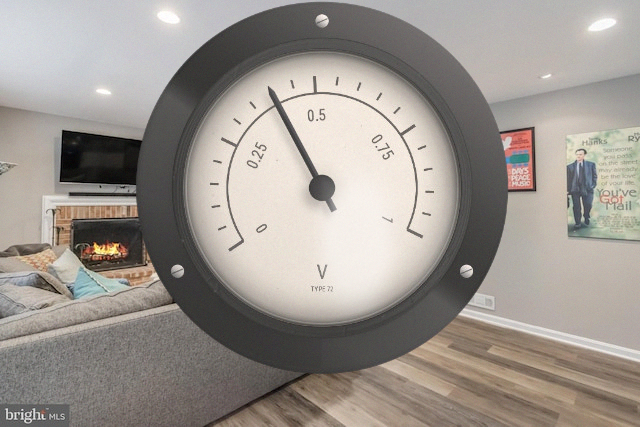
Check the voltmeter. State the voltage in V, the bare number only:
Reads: 0.4
